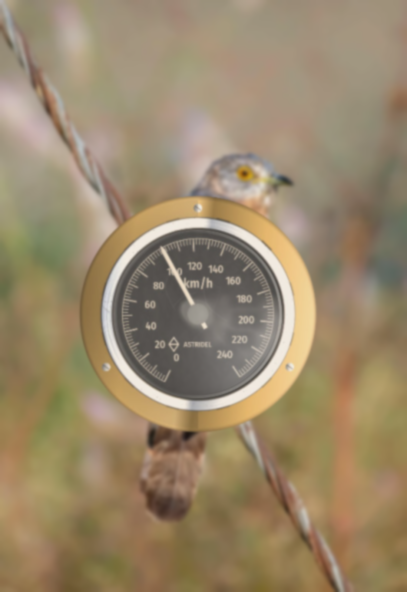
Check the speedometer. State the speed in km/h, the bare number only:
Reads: 100
